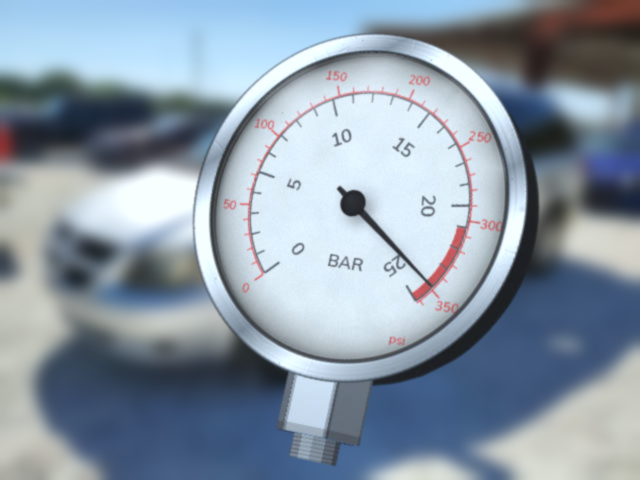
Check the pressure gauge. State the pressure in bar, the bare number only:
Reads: 24
